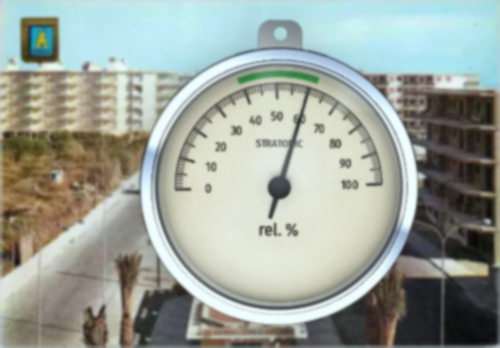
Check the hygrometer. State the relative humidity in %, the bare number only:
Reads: 60
